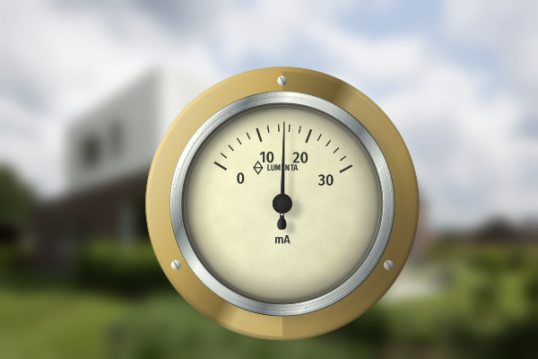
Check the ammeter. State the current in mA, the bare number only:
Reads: 15
